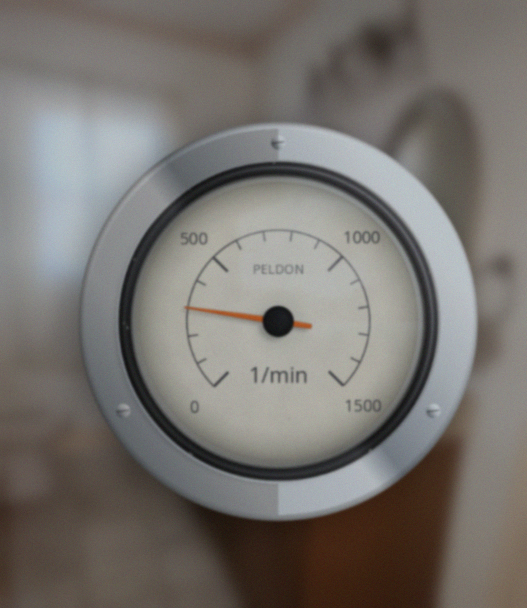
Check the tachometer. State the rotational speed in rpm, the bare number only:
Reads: 300
